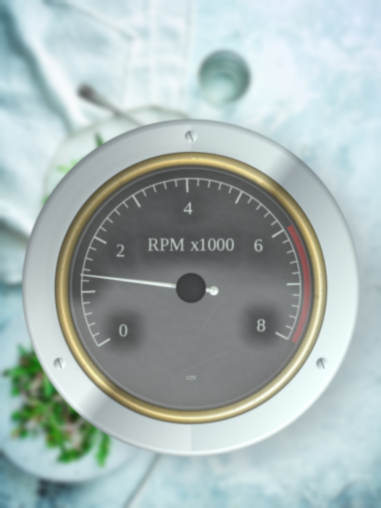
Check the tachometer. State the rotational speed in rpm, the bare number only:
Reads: 1300
